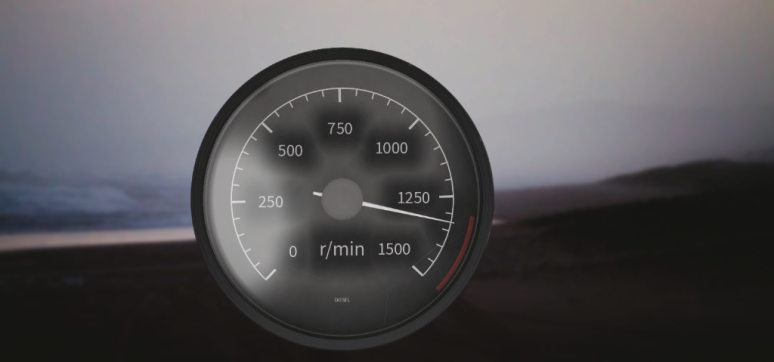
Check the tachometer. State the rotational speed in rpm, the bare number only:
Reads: 1325
